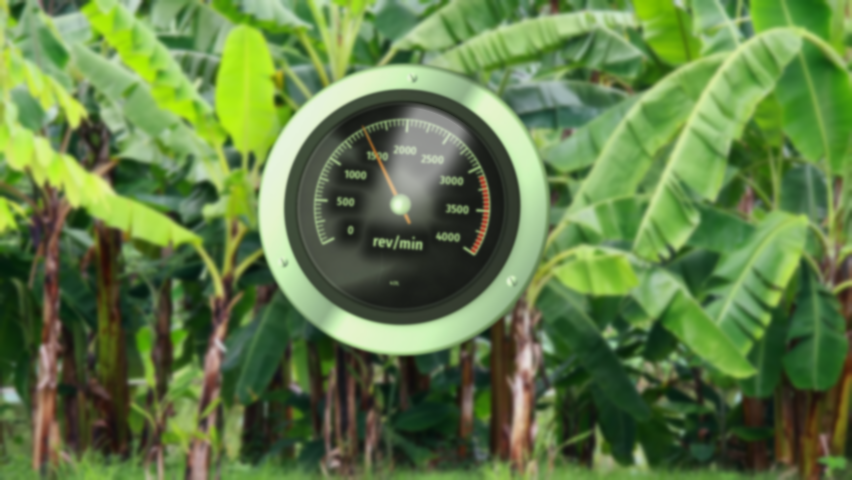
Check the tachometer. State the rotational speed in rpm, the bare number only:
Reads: 1500
